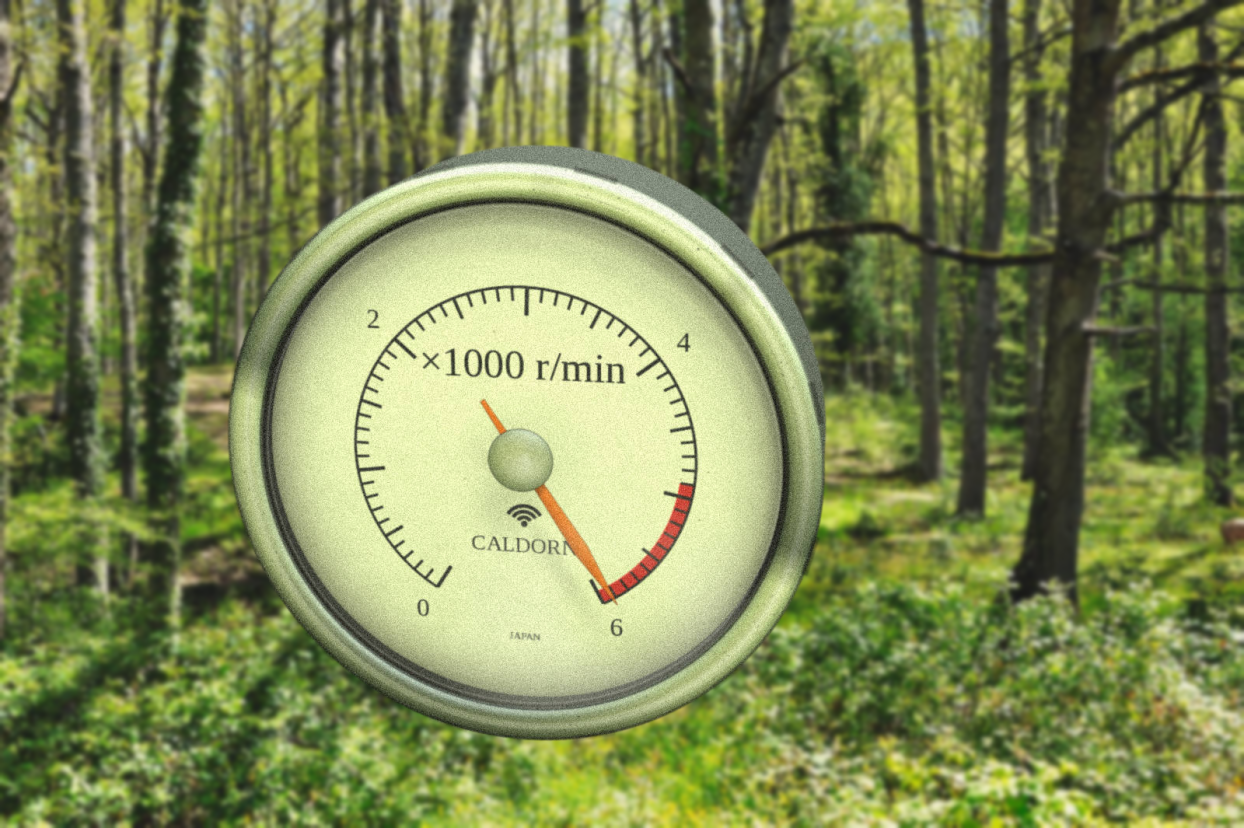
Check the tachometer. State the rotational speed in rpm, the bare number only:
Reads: 5900
